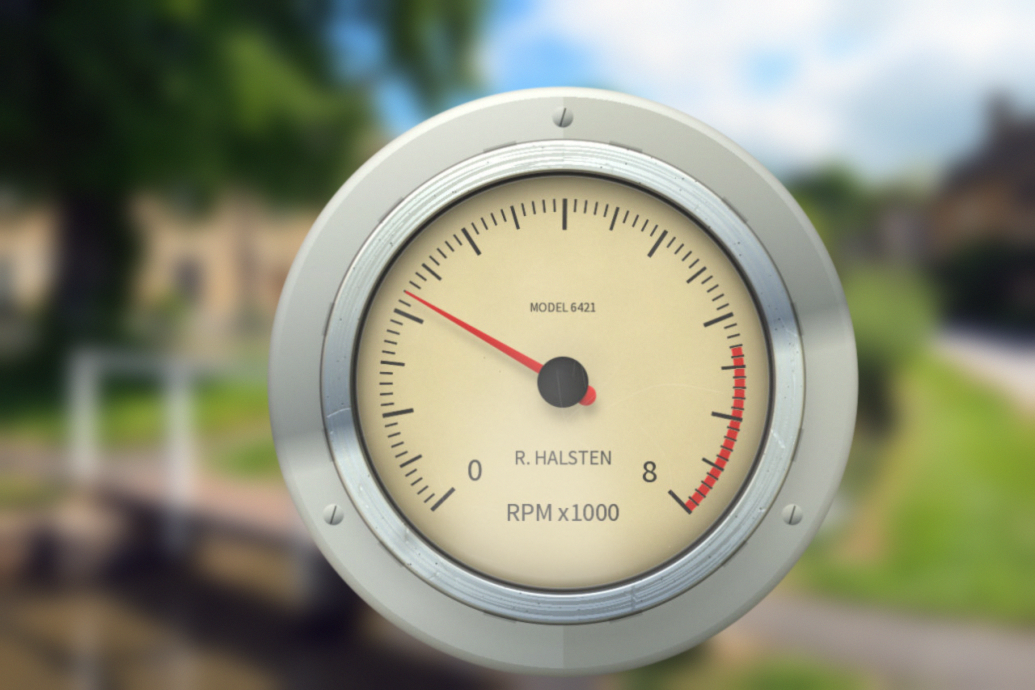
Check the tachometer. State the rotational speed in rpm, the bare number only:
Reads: 2200
